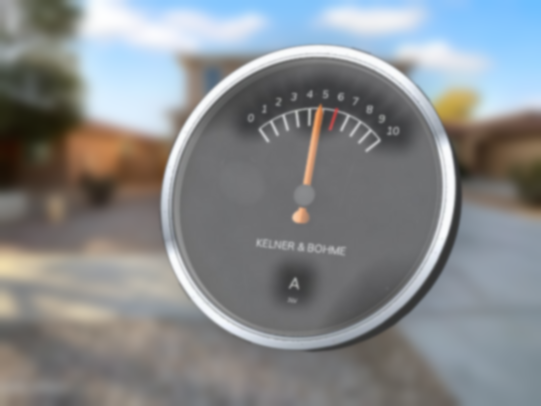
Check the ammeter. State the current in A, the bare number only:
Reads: 5
